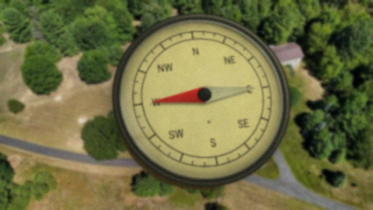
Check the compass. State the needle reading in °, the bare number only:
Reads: 270
